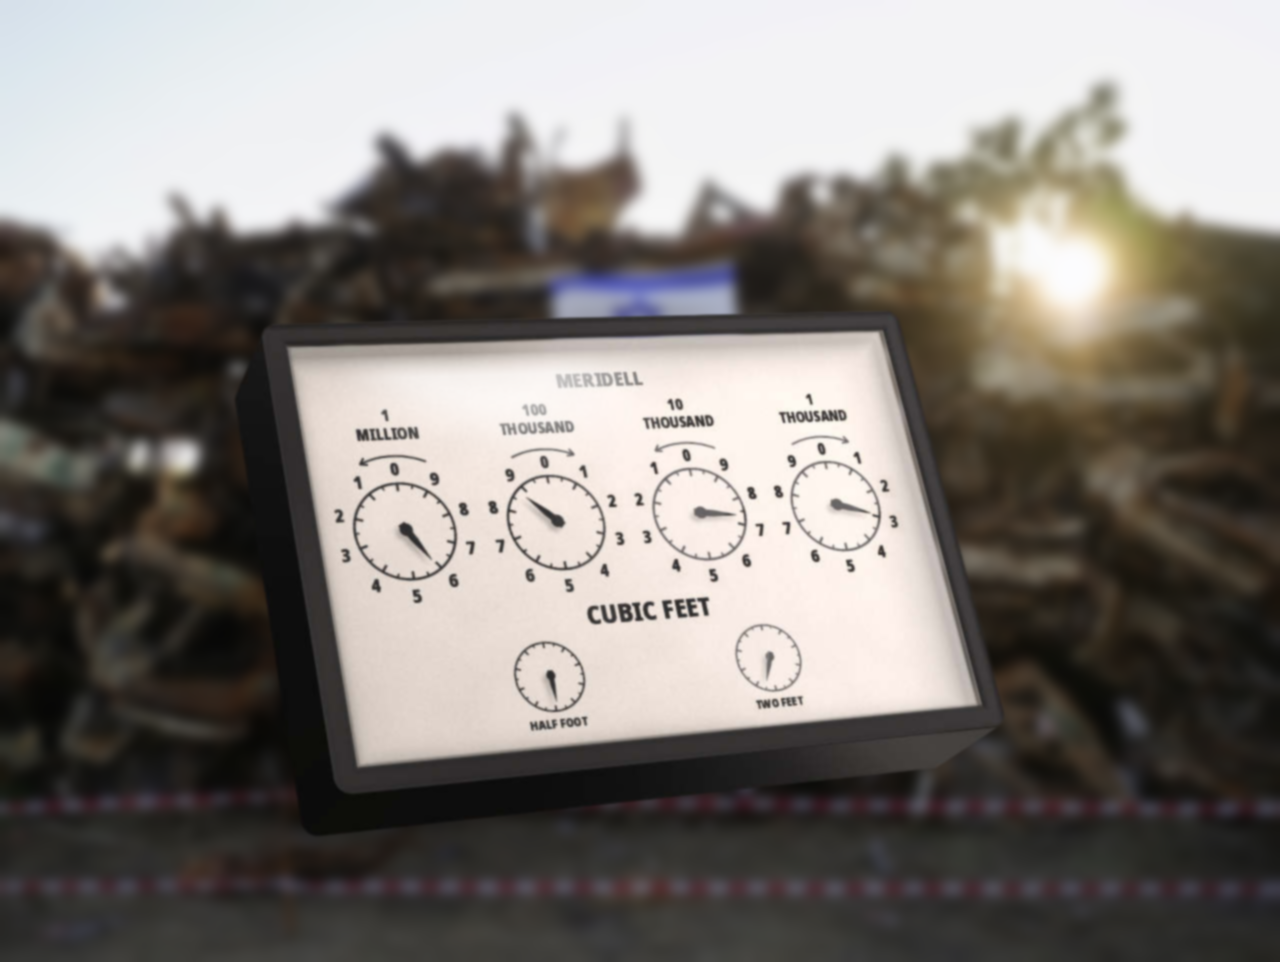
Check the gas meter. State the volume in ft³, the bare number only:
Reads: 587300
